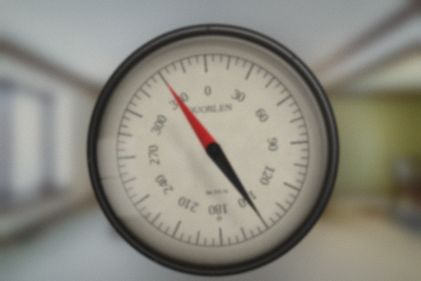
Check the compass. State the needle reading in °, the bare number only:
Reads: 330
